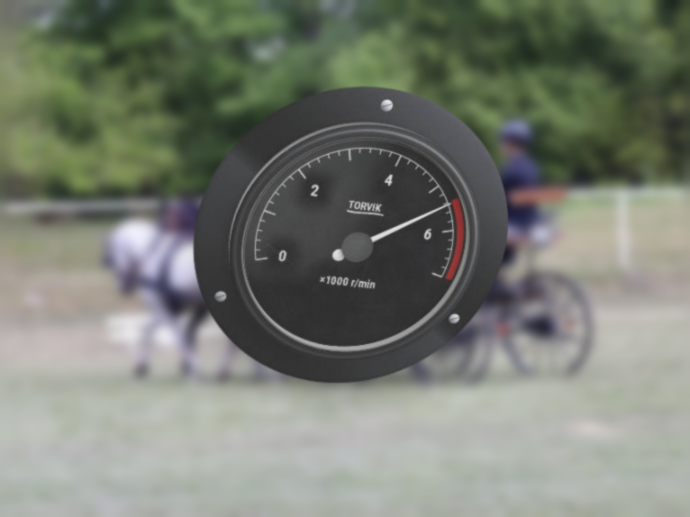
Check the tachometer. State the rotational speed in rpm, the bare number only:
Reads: 5400
